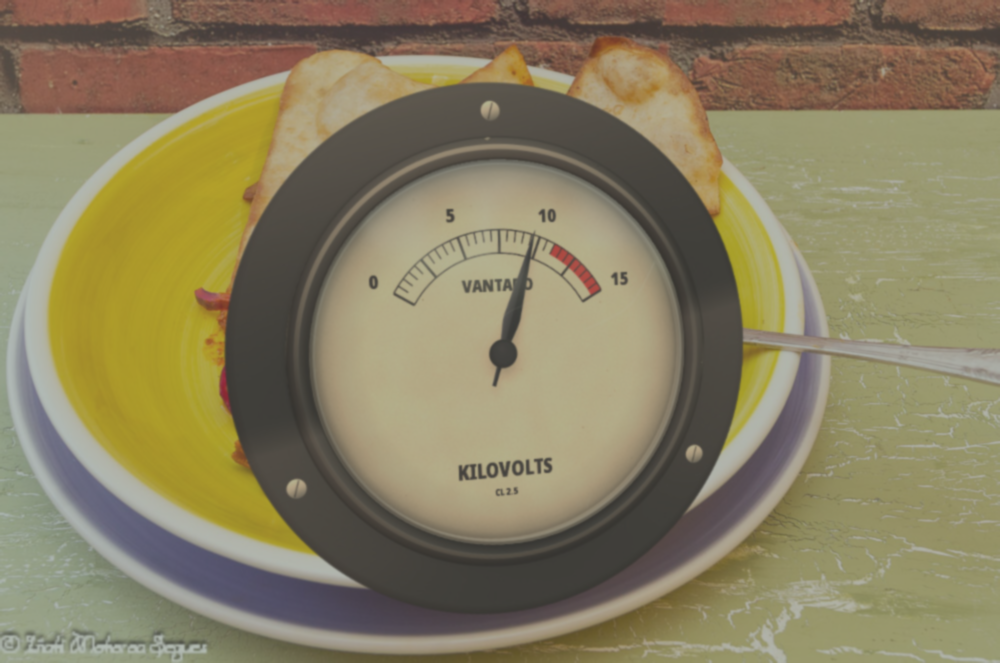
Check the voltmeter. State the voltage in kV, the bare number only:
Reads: 9.5
